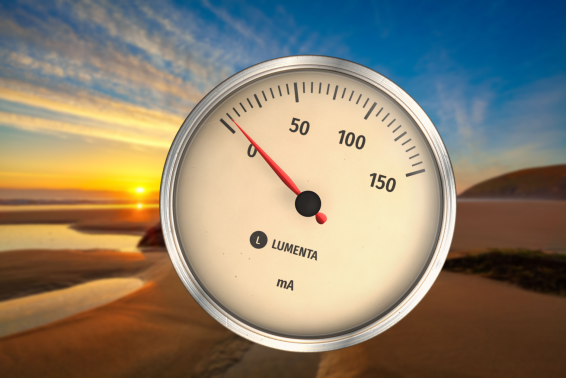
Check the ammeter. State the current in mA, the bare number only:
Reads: 5
